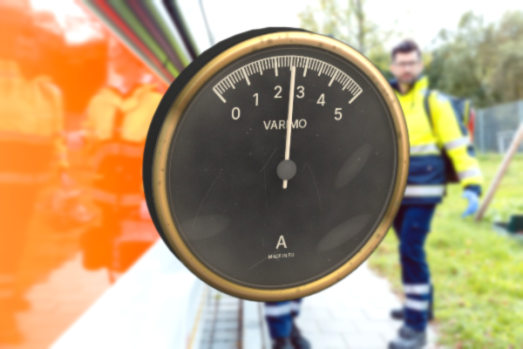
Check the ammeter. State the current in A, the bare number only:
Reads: 2.5
